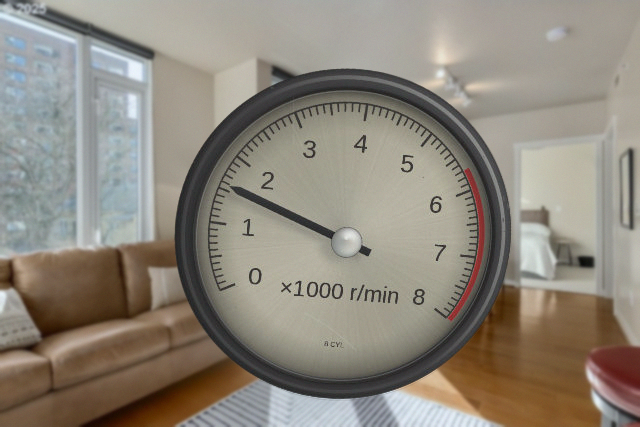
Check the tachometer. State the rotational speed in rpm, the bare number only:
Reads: 1600
